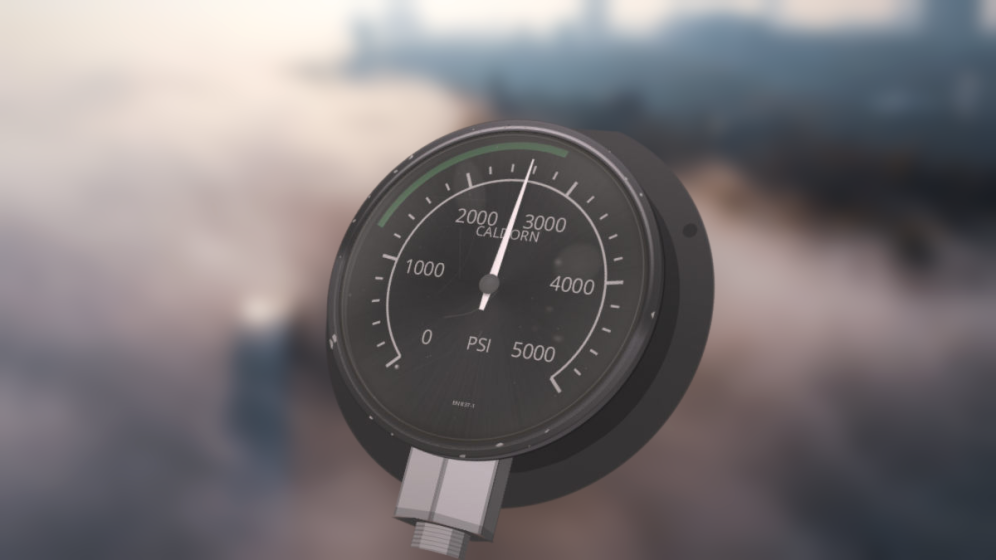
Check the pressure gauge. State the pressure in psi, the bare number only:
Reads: 2600
